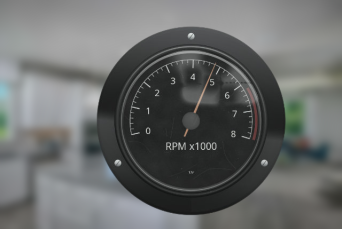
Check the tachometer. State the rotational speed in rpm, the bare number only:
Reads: 4800
